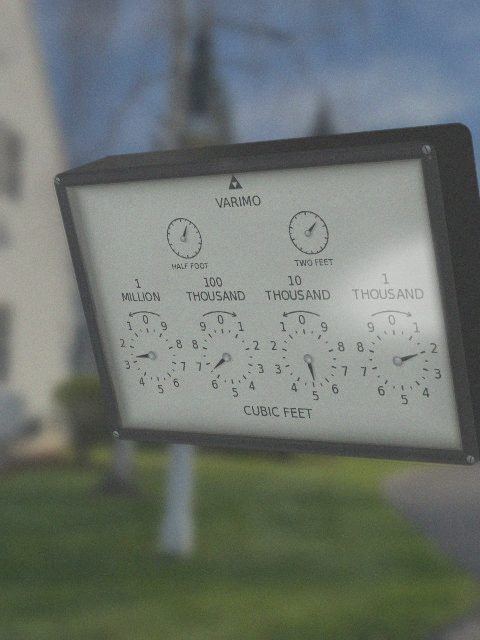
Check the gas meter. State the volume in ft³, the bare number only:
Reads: 265200
